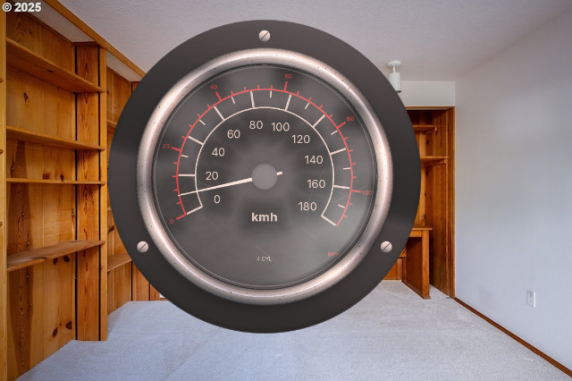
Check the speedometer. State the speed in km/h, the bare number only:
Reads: 10
